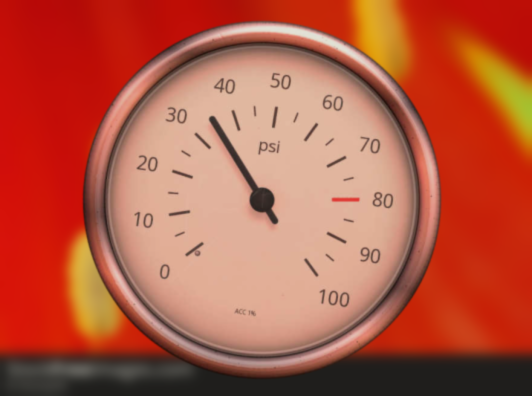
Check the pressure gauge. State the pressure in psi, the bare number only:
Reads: 35
